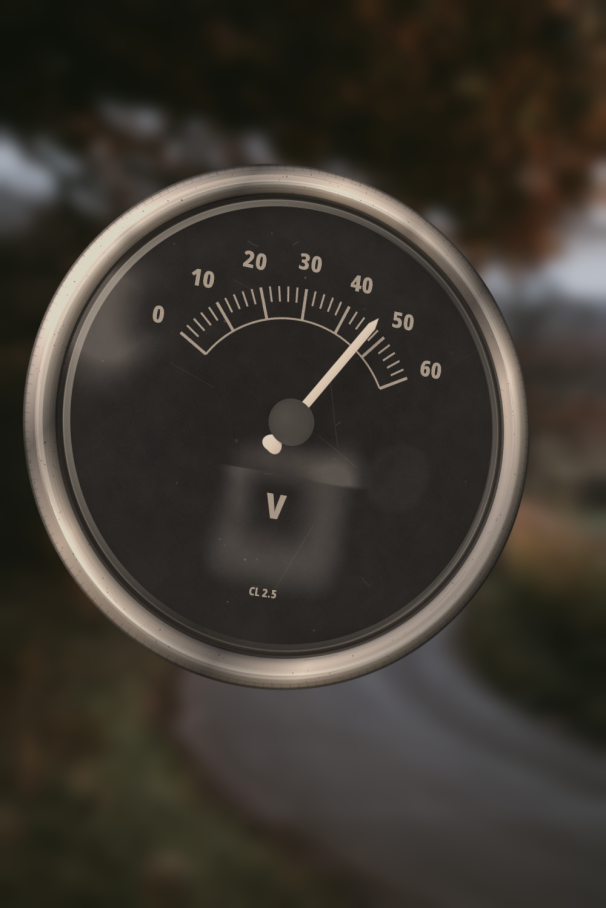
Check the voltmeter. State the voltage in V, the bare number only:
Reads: 46
